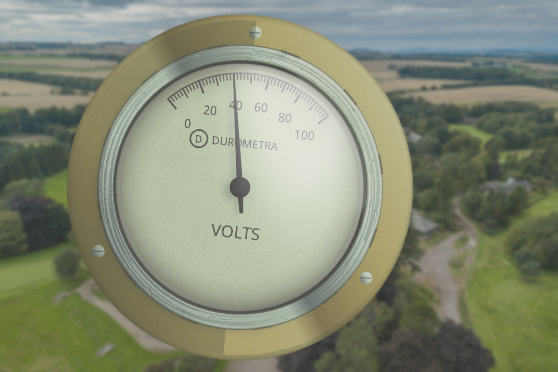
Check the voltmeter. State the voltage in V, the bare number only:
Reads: 40
